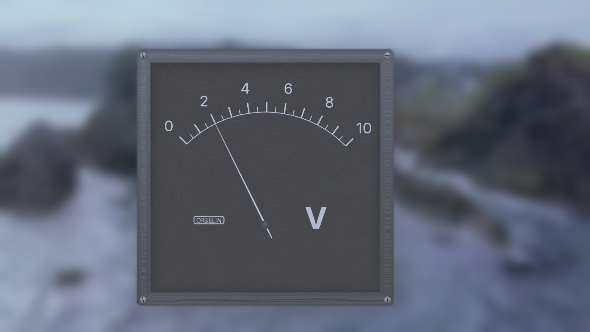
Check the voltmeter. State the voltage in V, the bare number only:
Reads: 2
